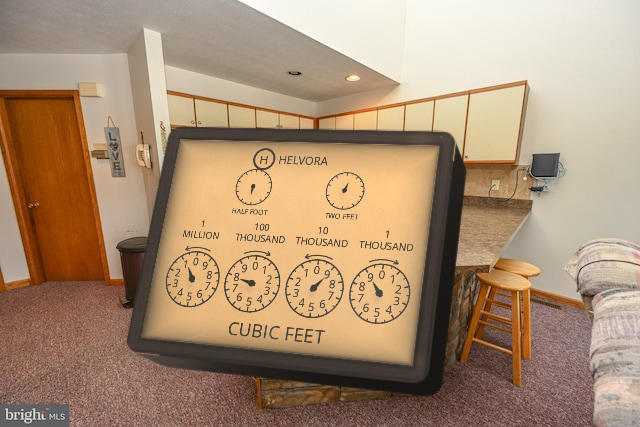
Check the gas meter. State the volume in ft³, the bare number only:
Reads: 78900
